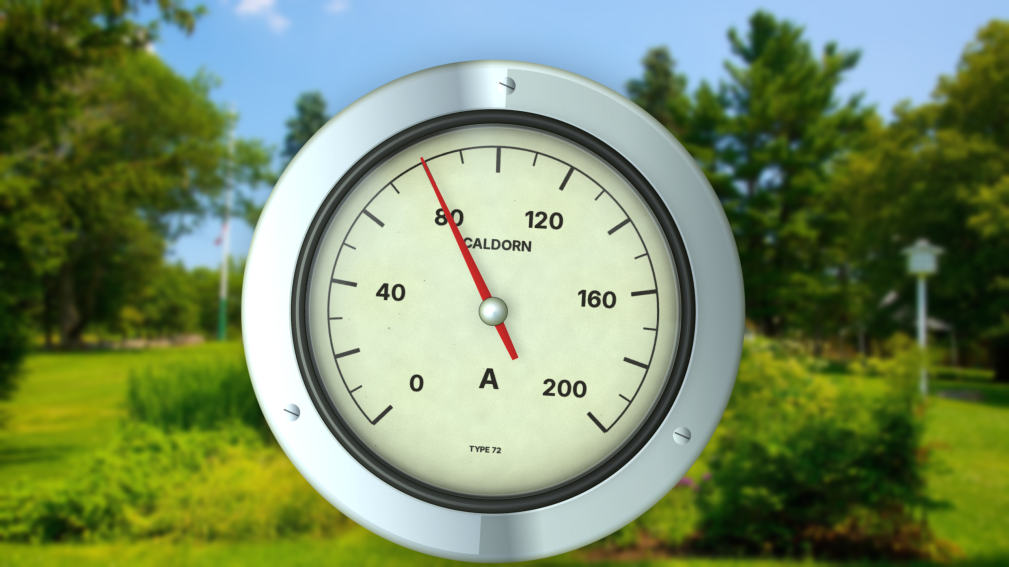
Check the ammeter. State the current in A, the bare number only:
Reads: 80
